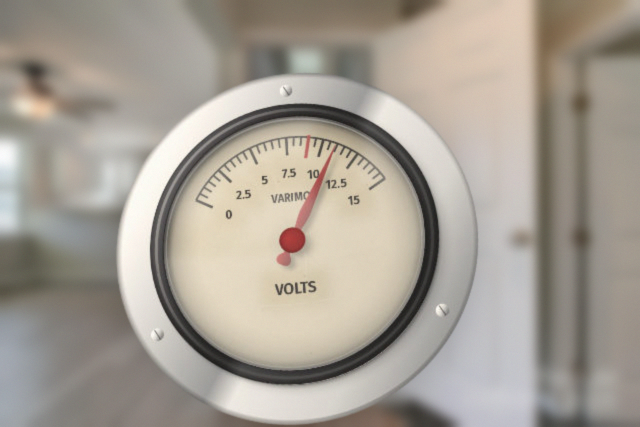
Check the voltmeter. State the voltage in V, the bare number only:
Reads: 11
